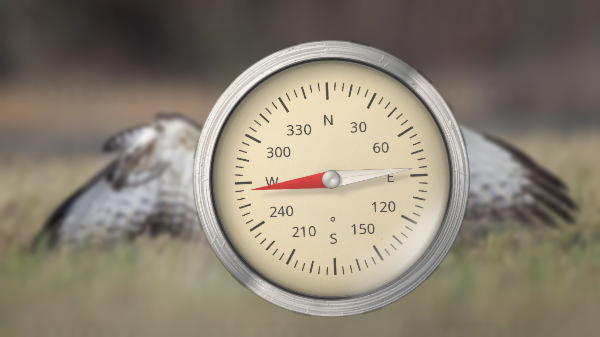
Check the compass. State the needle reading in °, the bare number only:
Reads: 265
